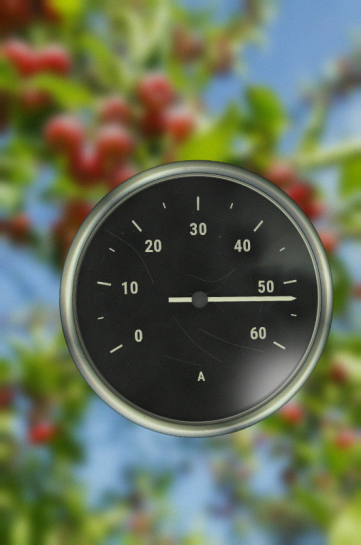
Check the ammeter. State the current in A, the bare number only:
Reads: 52.5
